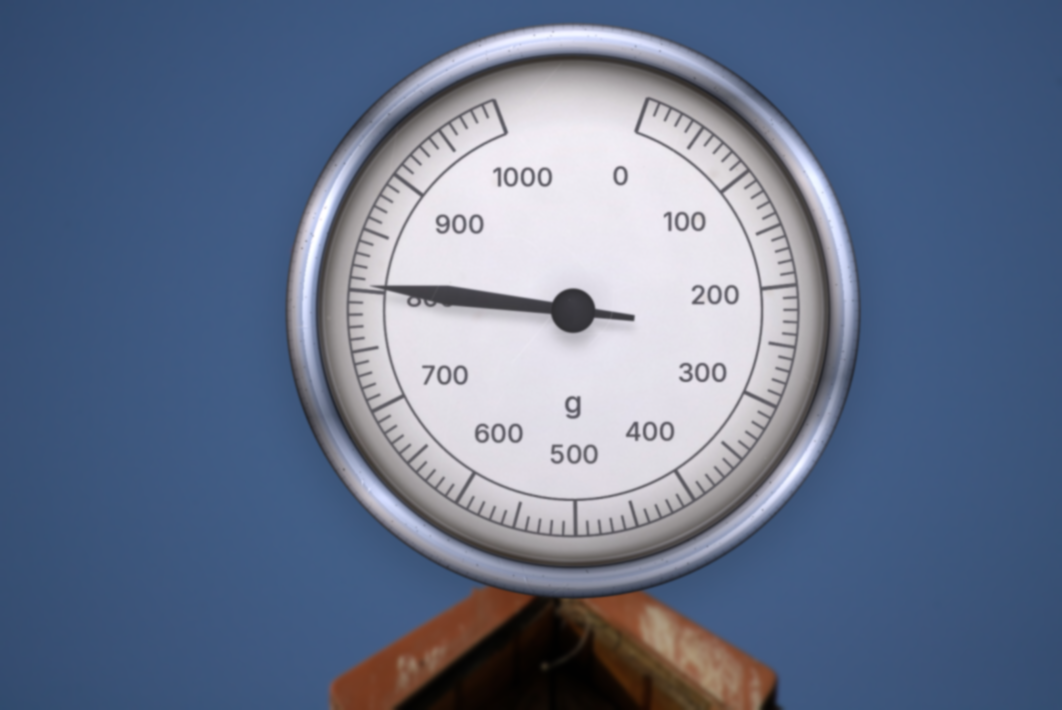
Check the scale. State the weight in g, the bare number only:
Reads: 805
